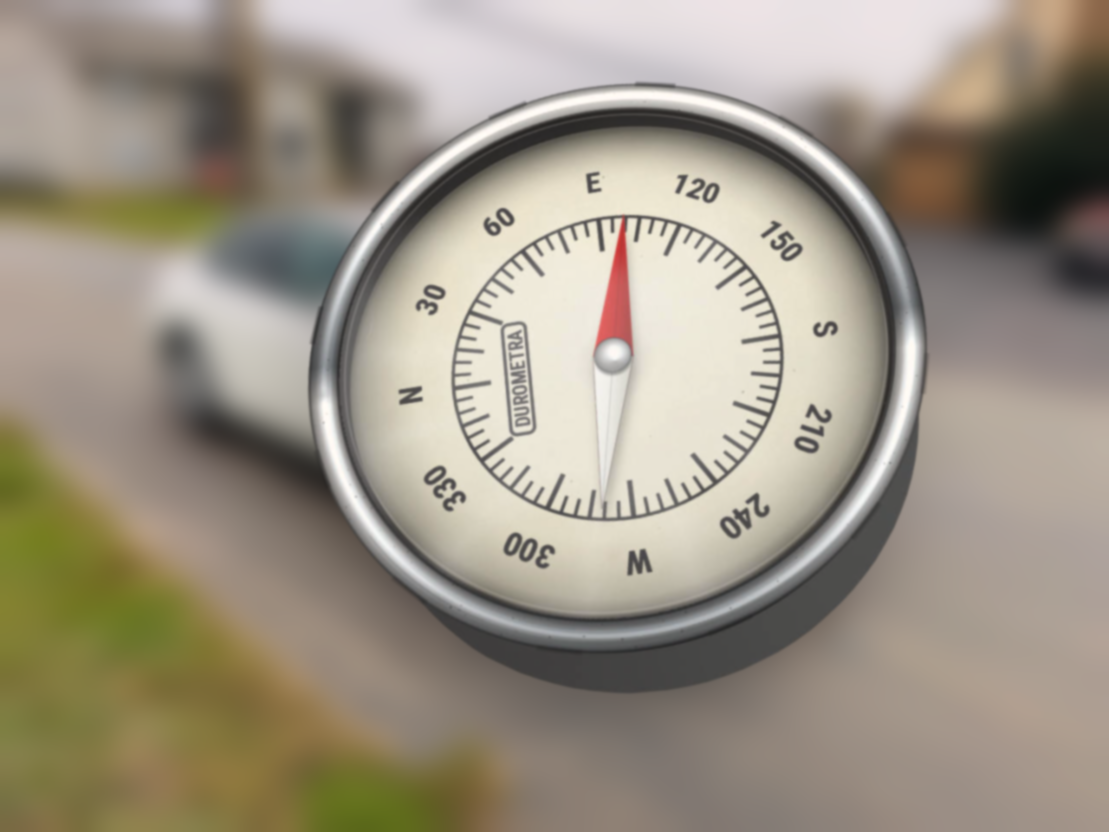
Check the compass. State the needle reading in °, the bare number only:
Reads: 100
